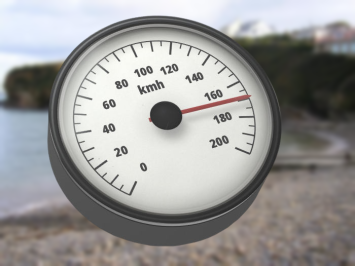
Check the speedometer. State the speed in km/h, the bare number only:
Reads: 170
